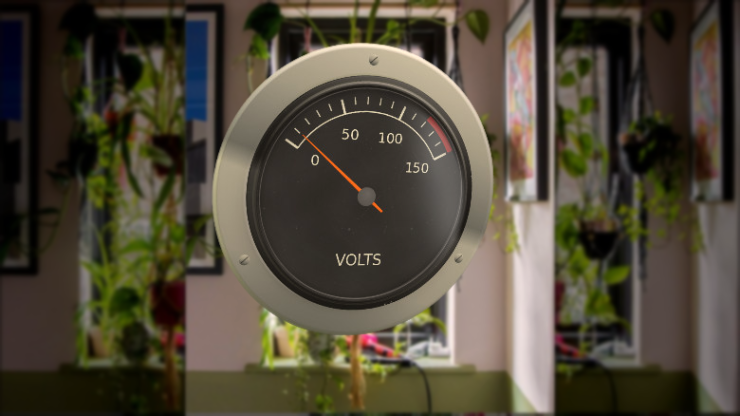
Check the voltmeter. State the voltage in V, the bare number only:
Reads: 10
